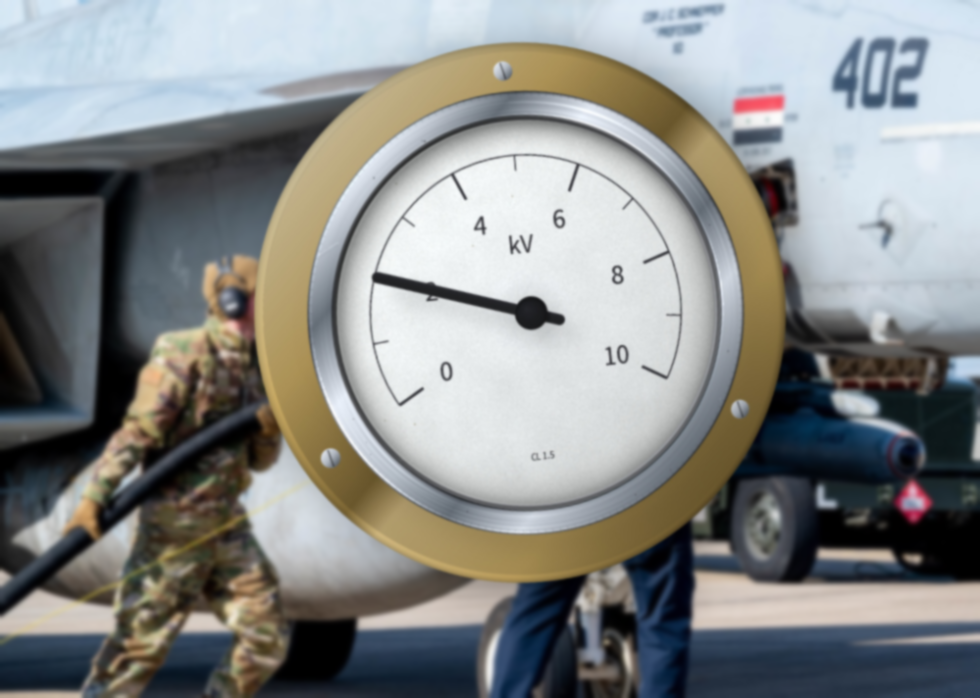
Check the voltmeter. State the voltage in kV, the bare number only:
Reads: 2
